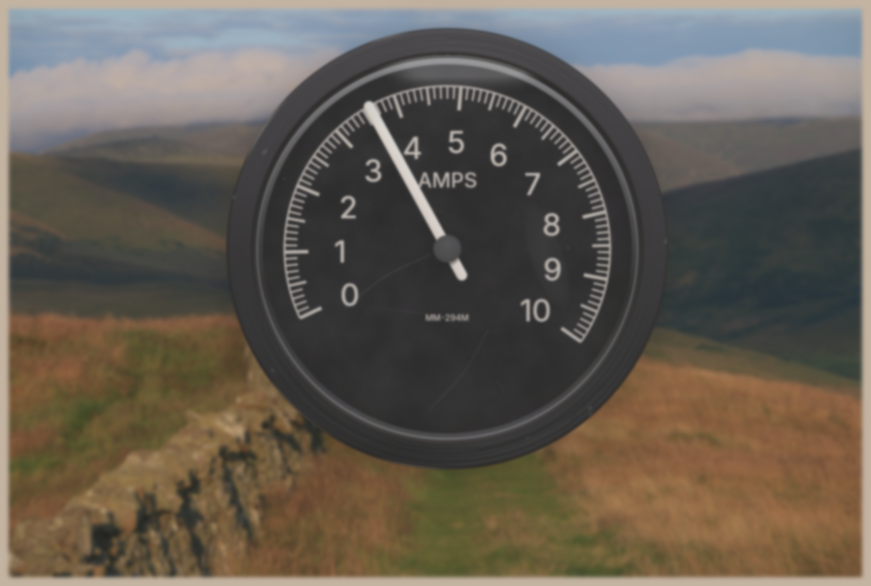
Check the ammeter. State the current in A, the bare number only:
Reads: 3.6
